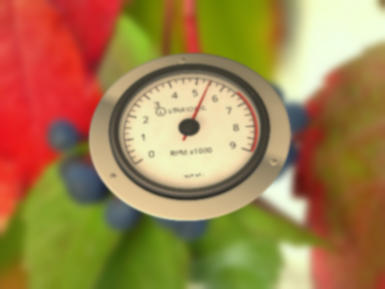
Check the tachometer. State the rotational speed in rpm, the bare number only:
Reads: 5500
